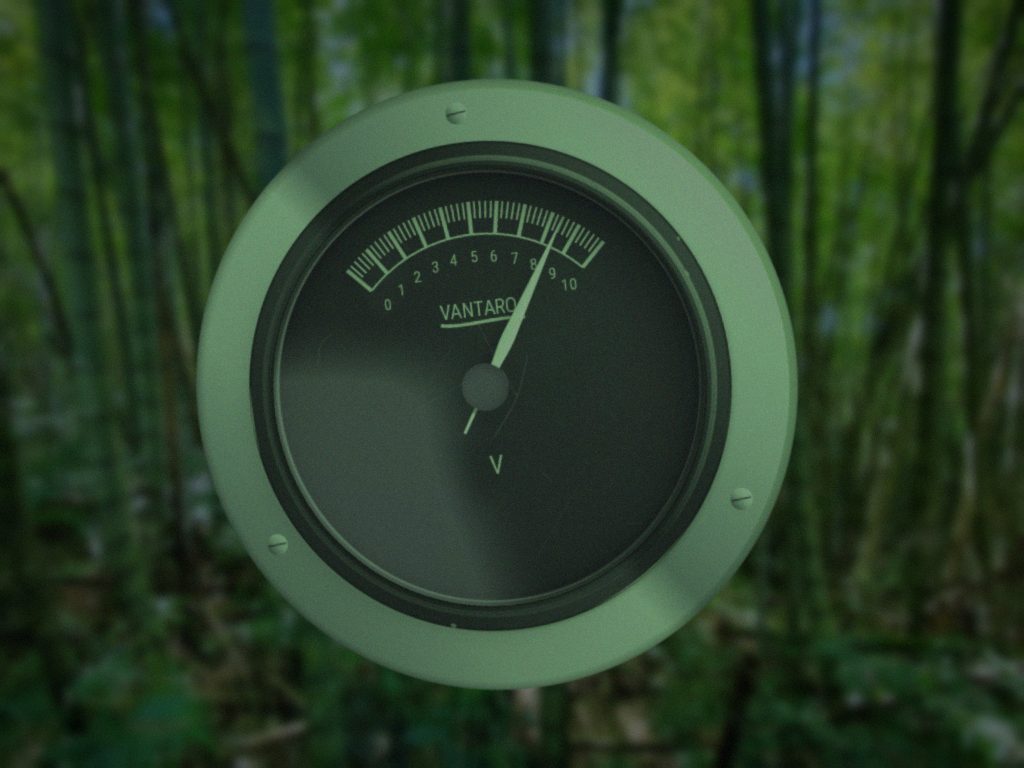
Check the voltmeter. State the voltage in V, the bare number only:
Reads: 8.4
